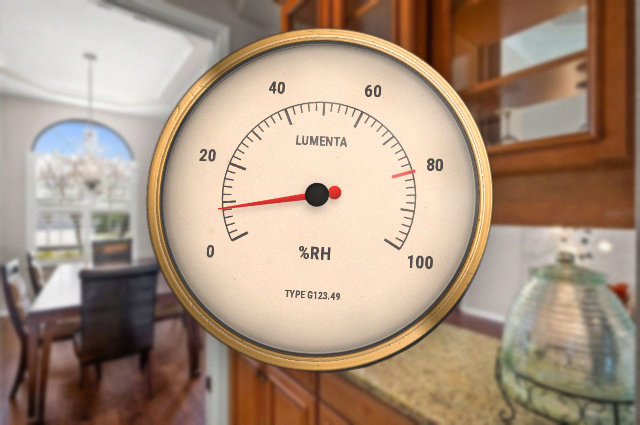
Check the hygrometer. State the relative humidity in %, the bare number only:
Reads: 8
